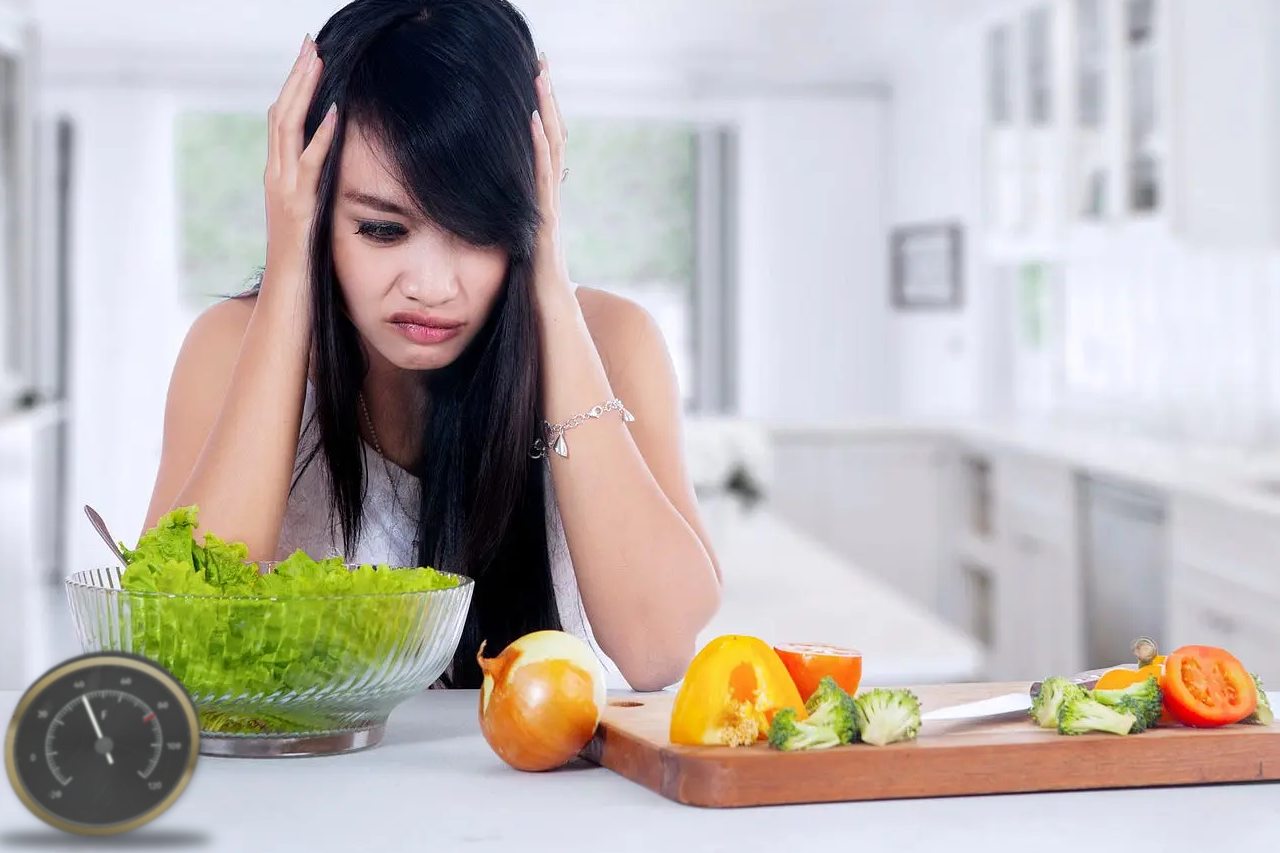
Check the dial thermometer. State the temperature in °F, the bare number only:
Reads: 40
